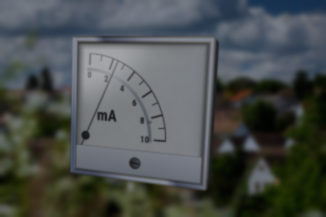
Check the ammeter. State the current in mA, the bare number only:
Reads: 2.5
